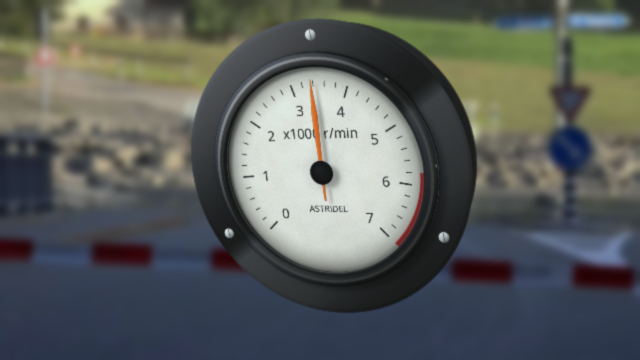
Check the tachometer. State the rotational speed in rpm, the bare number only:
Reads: 3400
